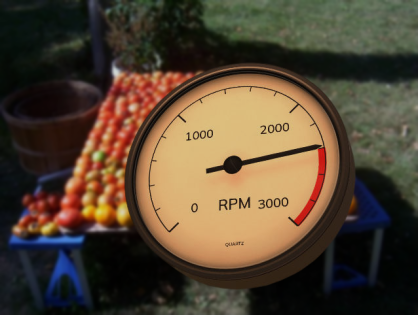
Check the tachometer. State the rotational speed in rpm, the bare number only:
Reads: 2400
